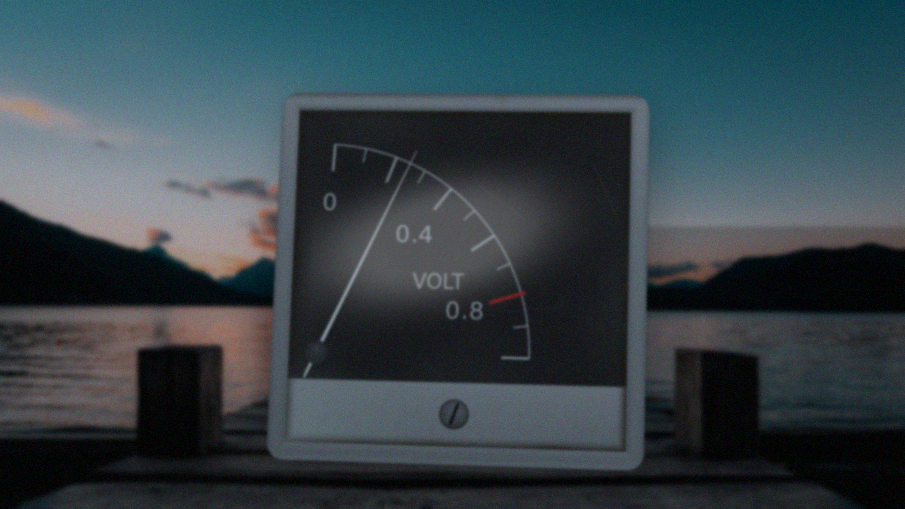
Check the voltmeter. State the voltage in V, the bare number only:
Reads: 0.25
